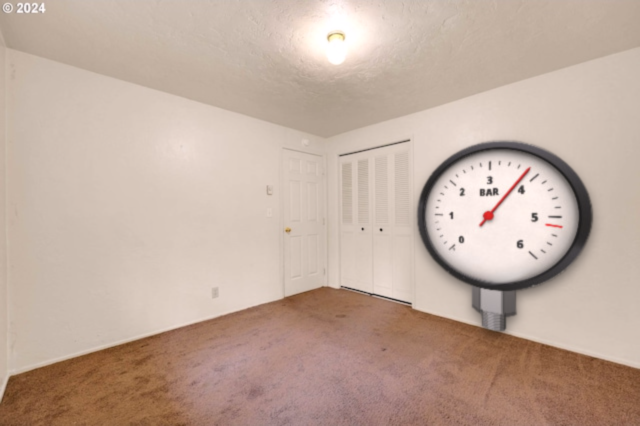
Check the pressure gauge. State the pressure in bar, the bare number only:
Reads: 3.8
